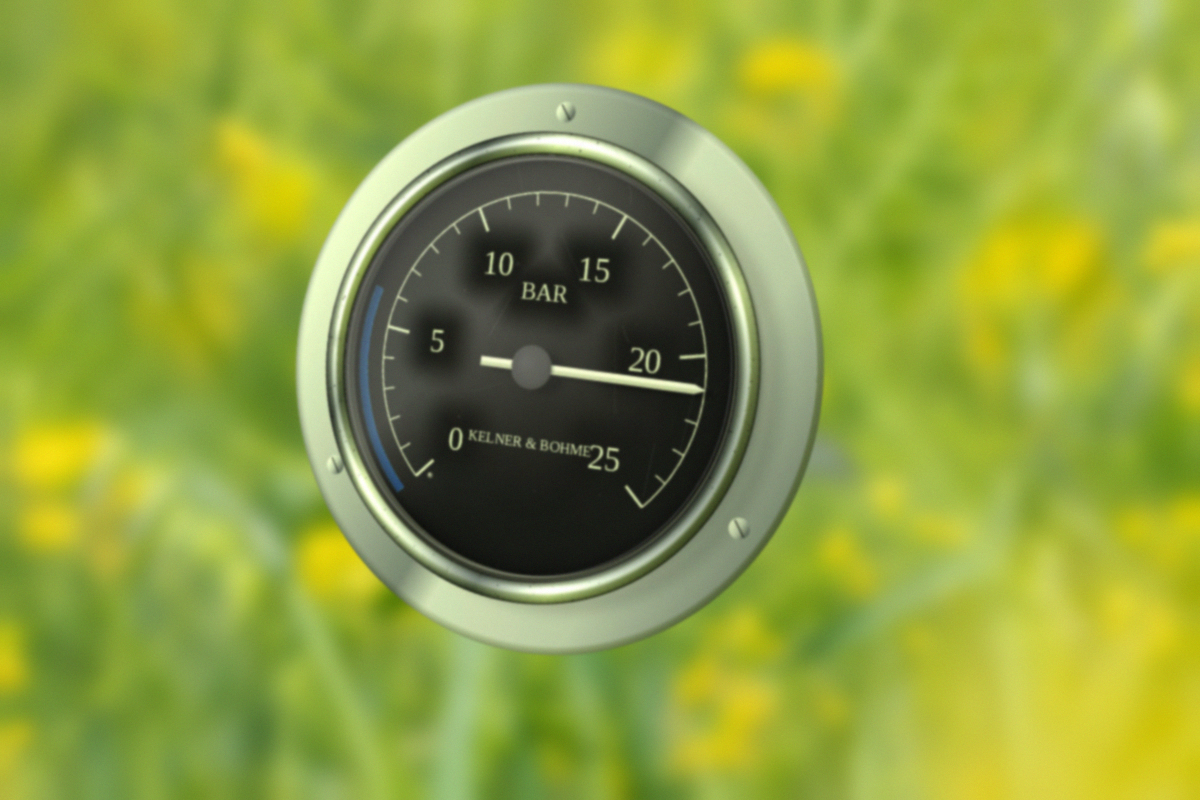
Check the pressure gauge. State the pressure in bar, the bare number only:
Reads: 21
